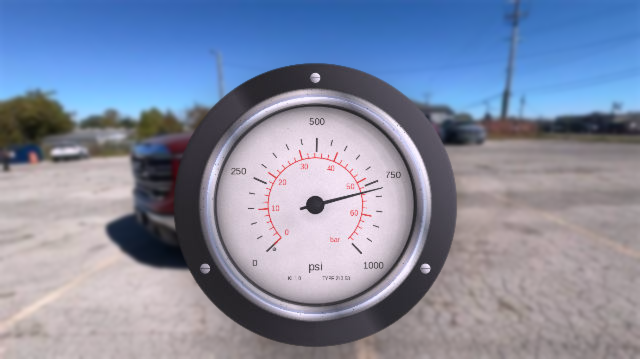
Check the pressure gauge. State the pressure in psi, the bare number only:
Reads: 775
